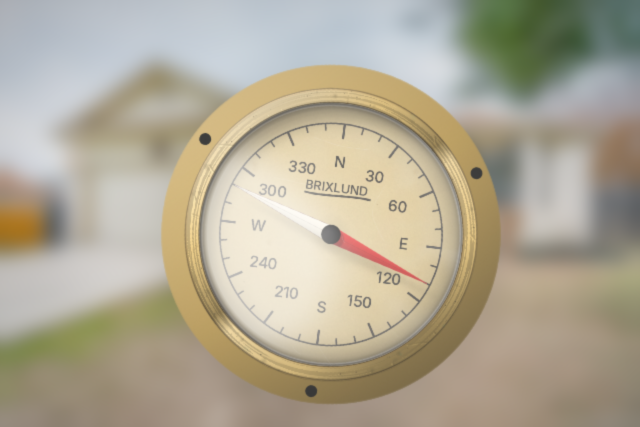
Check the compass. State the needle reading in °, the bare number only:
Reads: 110
